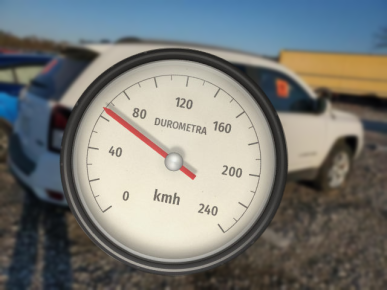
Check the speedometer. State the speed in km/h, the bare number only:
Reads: 65
